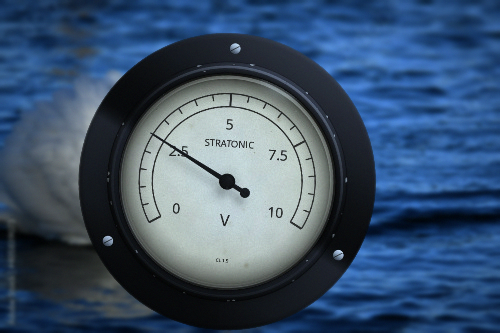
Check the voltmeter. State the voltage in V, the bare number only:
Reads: 2.5
